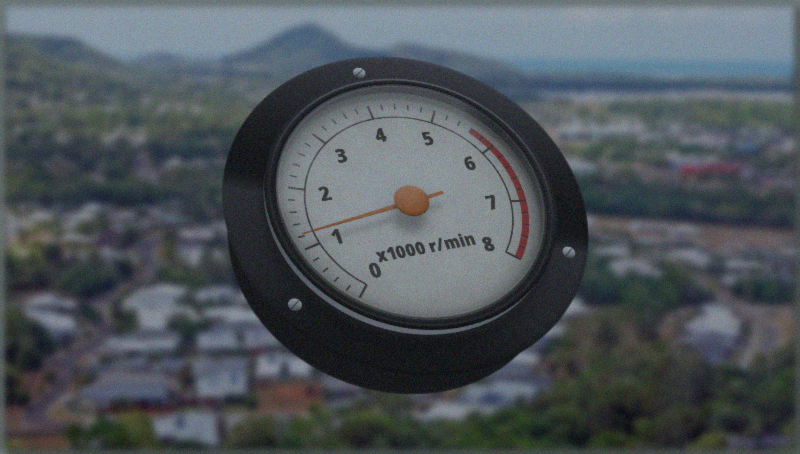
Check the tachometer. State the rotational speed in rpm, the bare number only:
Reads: 1200
